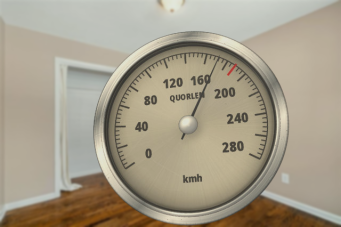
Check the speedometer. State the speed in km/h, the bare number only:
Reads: 172
